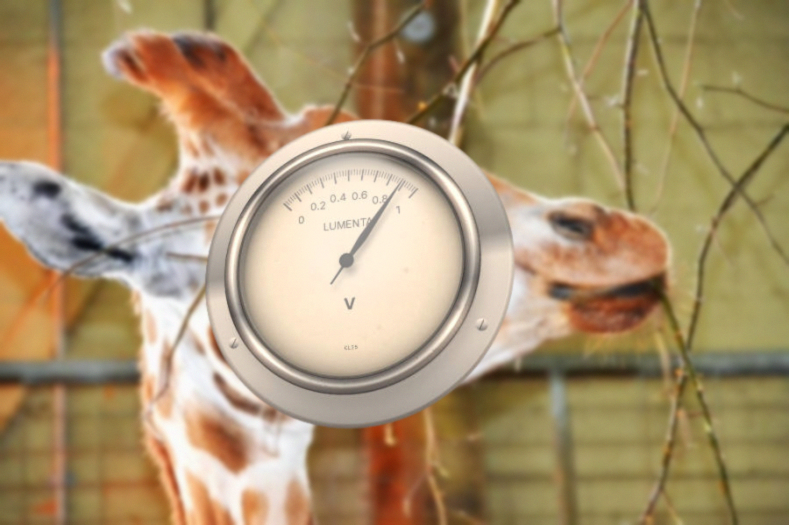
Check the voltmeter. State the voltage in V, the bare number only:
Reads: 0.9
